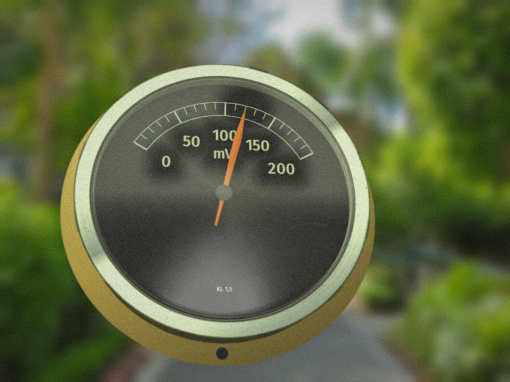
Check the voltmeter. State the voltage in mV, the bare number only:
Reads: 120
